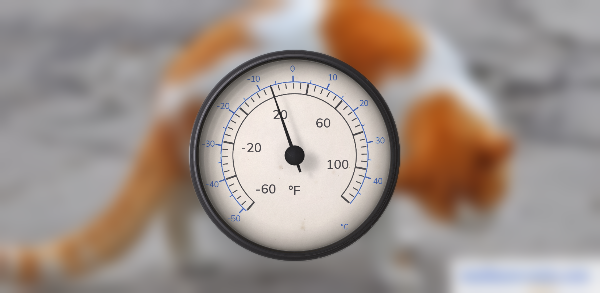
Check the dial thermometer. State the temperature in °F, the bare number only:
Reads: 20
